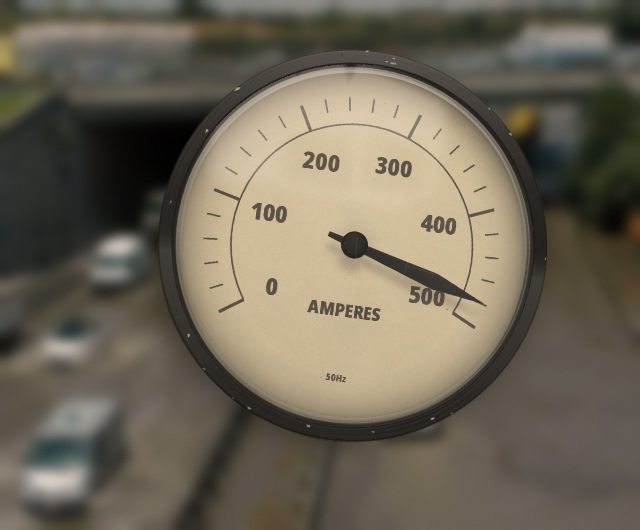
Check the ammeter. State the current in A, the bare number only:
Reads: 480
